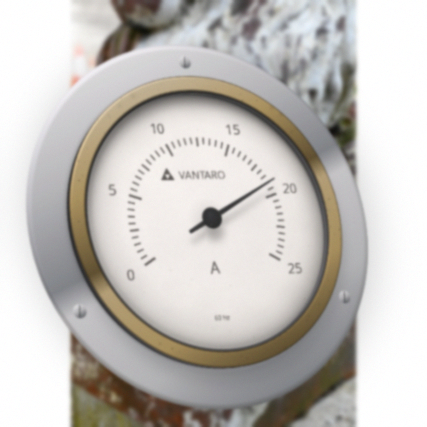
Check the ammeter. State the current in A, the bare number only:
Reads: 19
